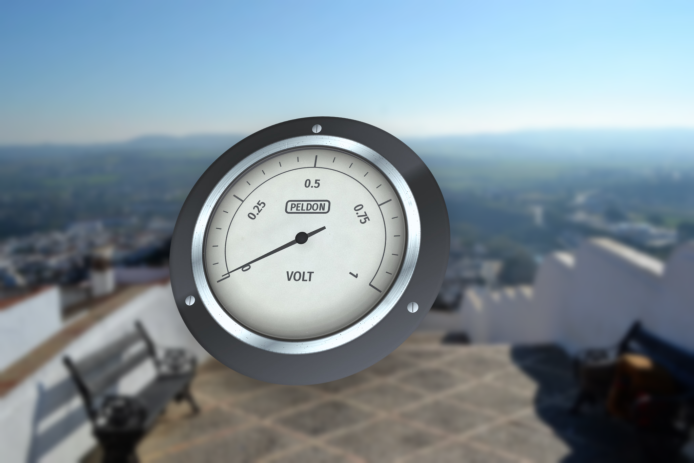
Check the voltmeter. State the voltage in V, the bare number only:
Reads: 0
